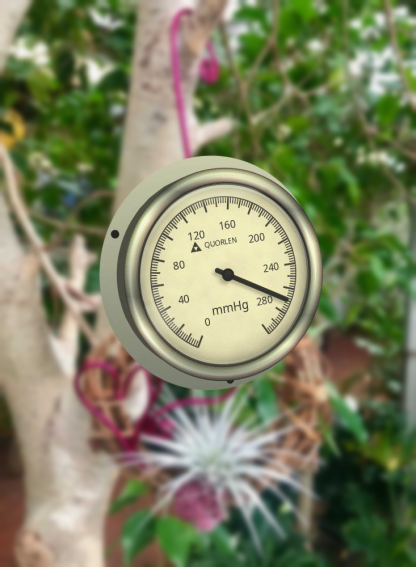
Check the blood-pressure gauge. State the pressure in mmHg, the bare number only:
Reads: 270
